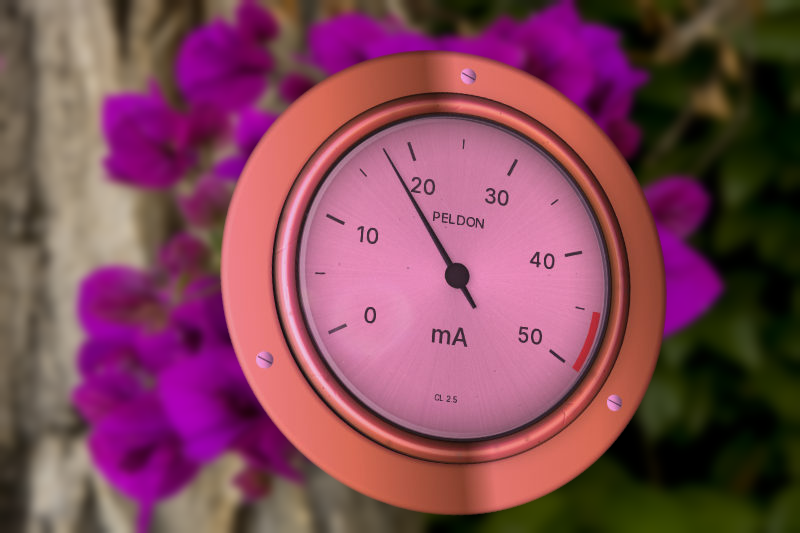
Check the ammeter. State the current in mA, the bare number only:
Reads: 17.5
